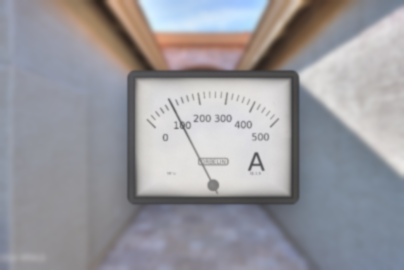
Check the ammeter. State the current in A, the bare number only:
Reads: 100
